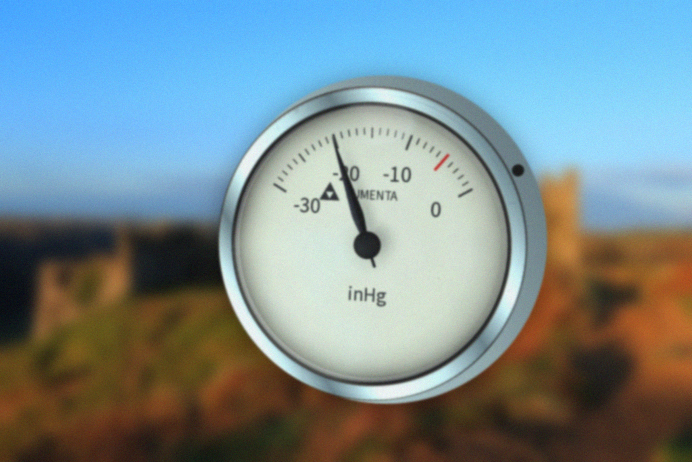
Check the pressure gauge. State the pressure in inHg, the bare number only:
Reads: -20
